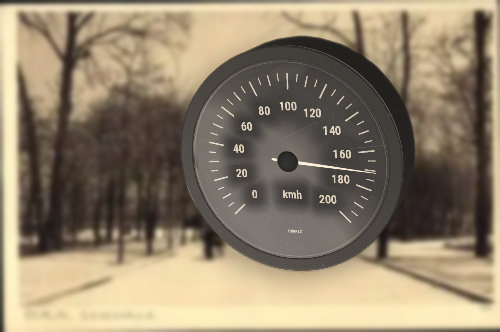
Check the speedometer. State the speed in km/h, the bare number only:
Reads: 170
